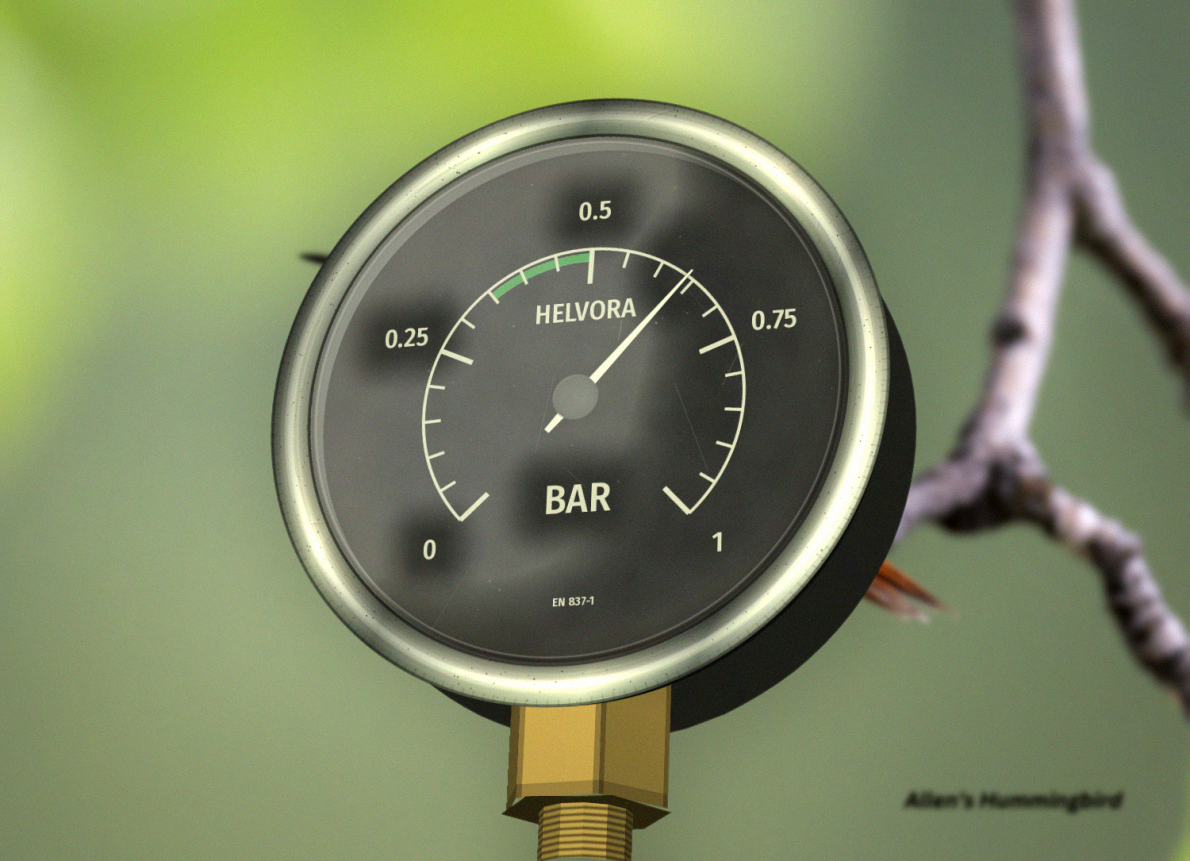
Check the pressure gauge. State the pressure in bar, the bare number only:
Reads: 0.65
